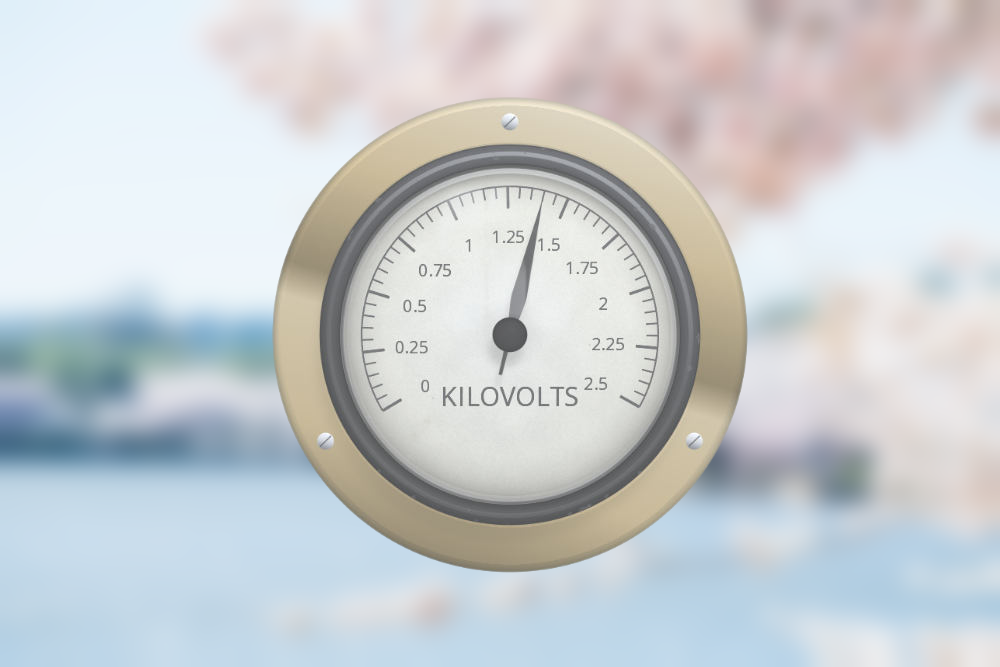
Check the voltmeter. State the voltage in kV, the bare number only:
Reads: 1.4
